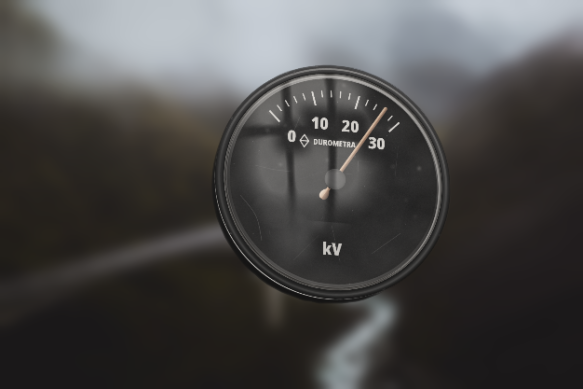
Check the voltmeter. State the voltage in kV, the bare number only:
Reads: 26
